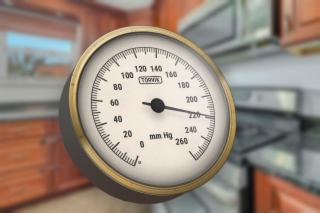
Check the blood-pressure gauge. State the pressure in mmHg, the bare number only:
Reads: 220
